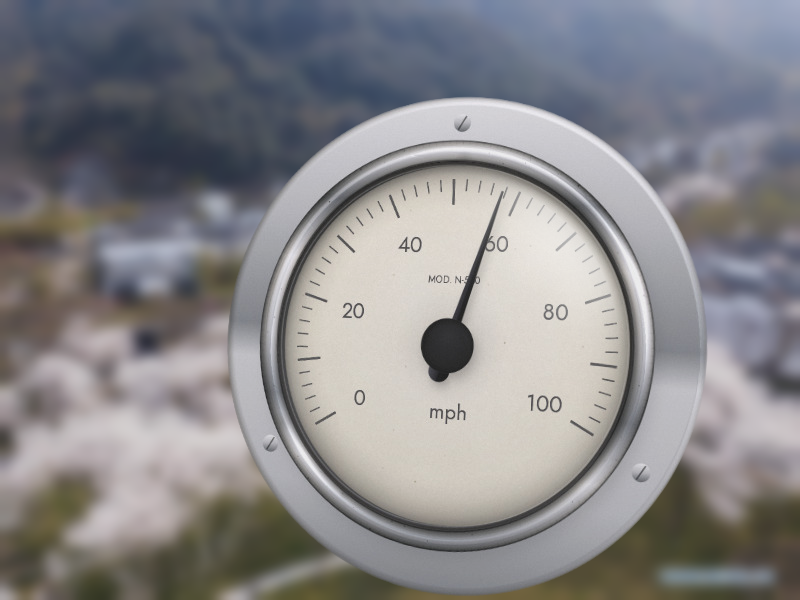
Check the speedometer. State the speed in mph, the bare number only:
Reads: 58
